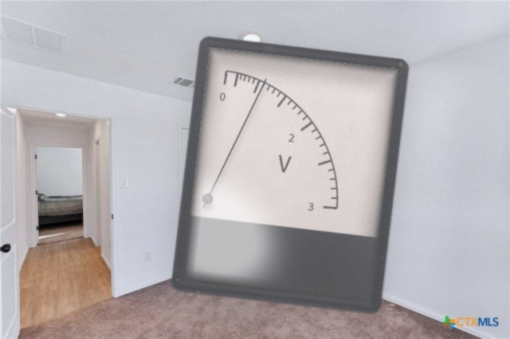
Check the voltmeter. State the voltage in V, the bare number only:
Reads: 1.1
